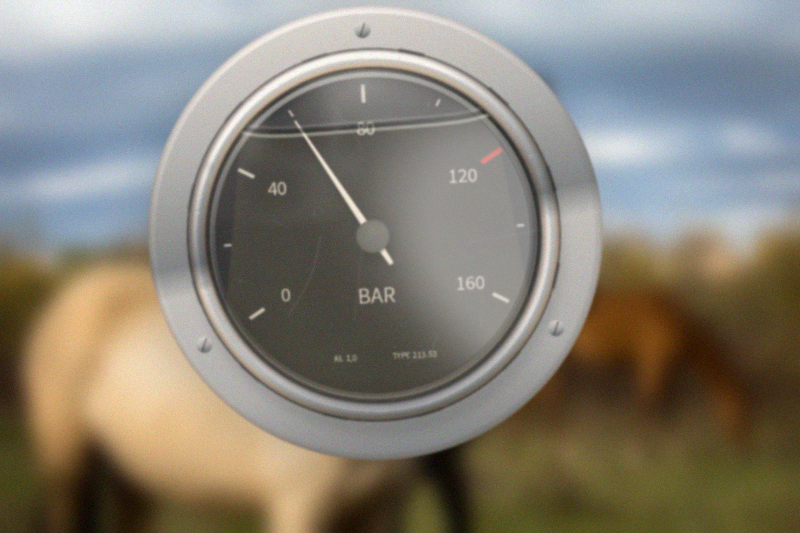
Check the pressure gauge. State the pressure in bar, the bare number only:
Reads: 60
